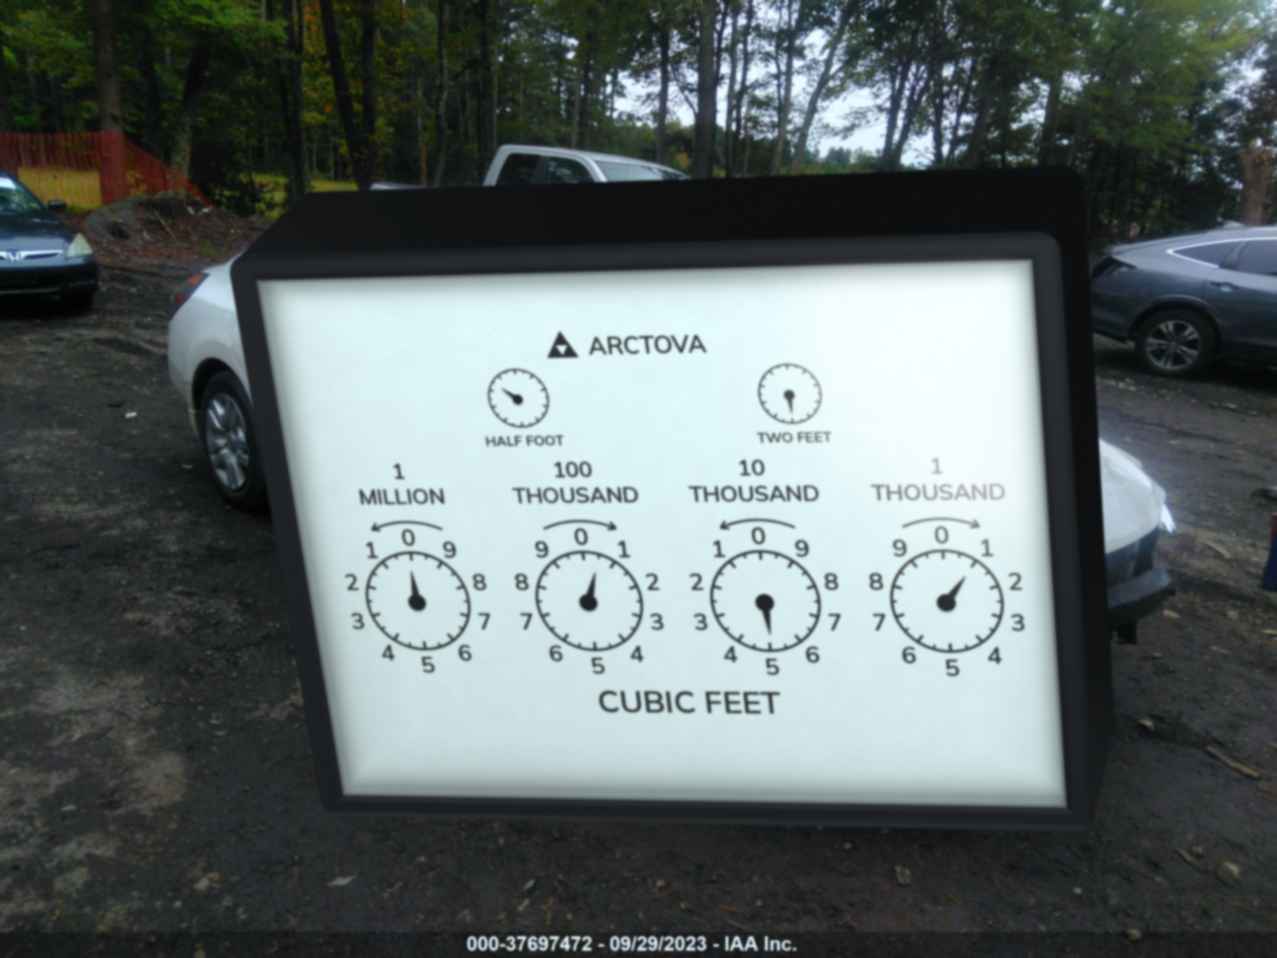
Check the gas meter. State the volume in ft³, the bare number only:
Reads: 5100
